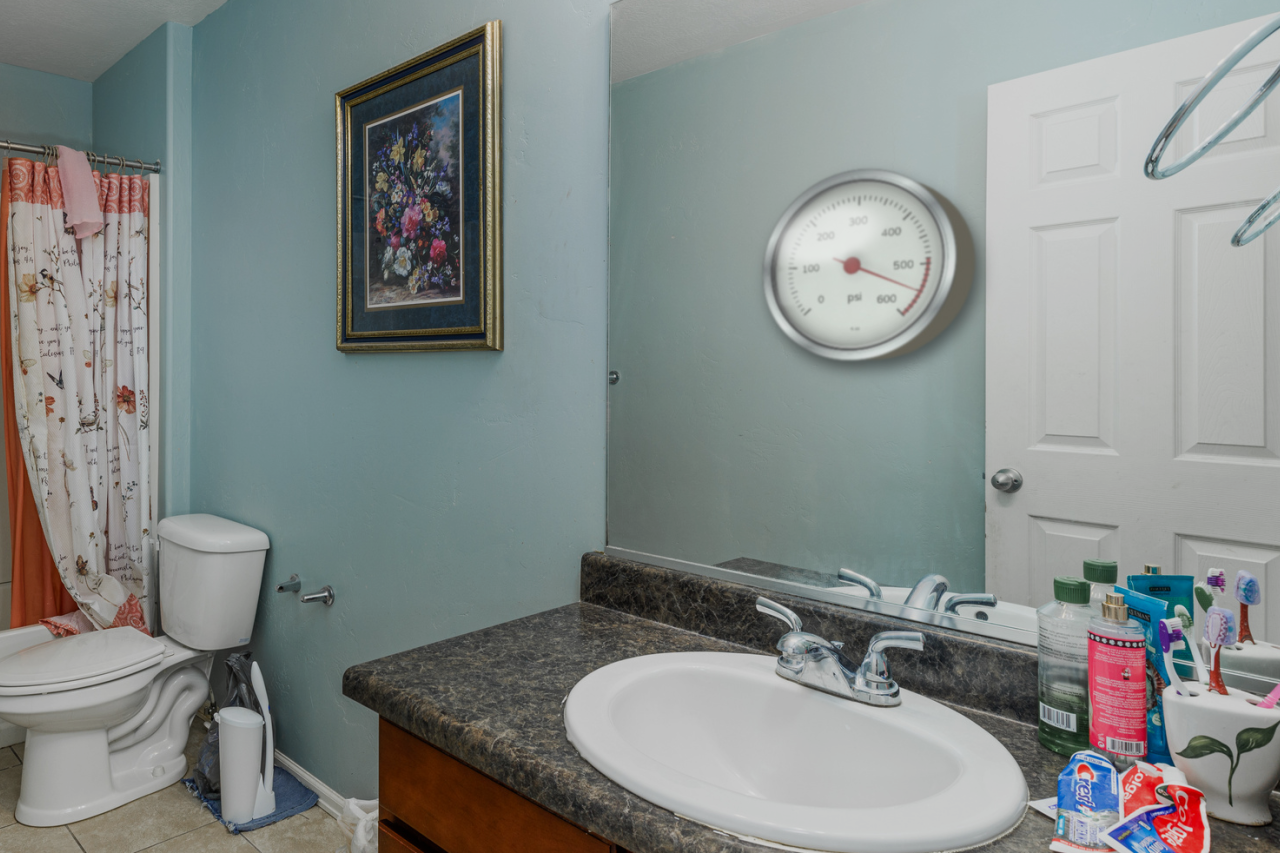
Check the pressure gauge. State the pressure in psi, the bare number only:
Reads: 550
